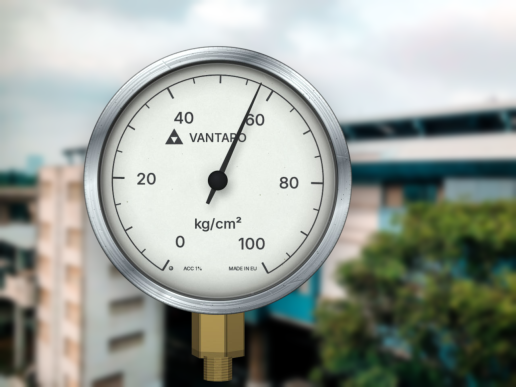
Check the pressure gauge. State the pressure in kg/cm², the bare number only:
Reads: 57.5
